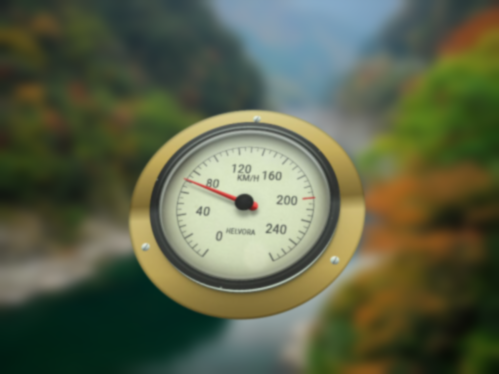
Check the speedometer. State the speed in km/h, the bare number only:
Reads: 70
